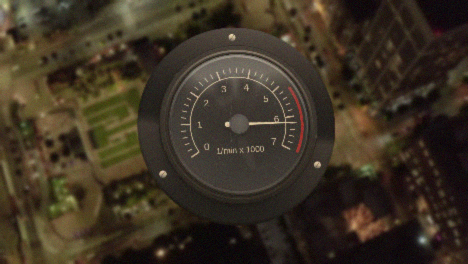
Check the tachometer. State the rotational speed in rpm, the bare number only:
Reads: 6200
